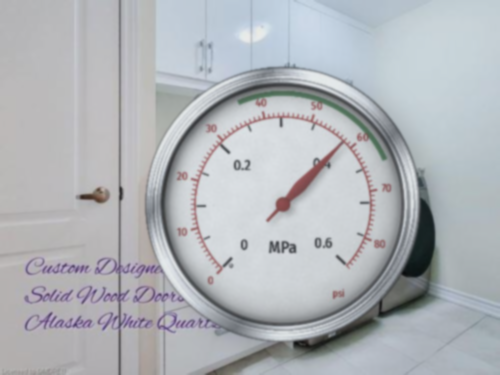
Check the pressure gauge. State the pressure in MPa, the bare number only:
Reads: 0.4
